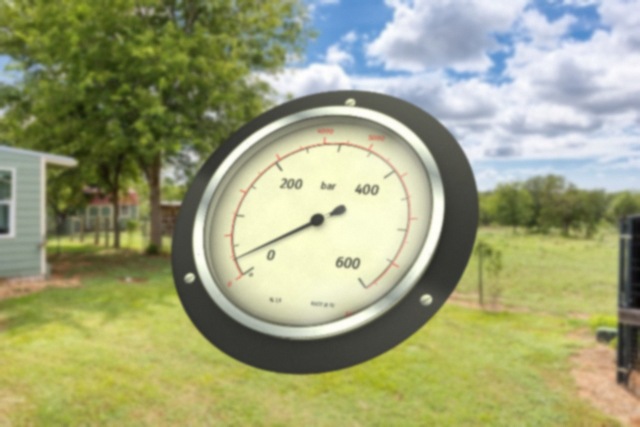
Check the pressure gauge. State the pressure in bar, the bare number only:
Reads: 25
